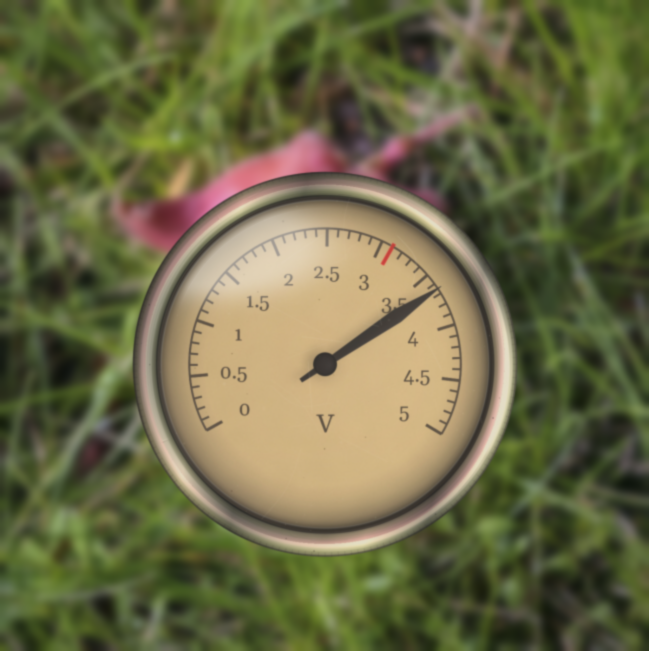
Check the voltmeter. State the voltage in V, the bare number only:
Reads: 3.65
